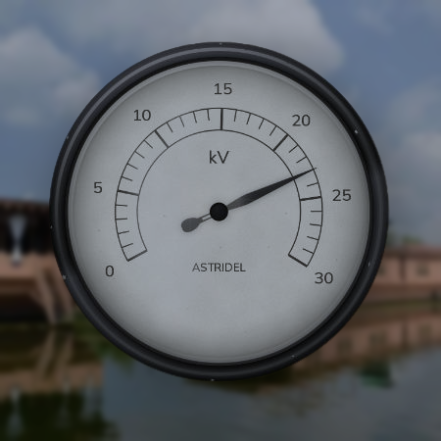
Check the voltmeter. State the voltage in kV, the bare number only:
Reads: 23
